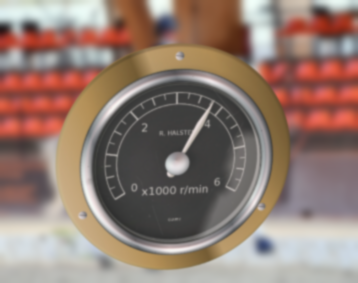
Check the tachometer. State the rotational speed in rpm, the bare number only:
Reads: 3750
